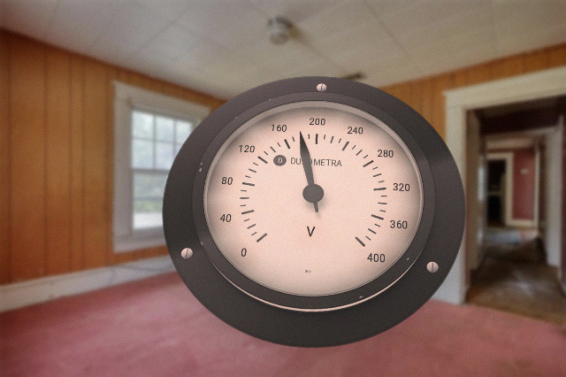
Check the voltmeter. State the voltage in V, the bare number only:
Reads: 180
